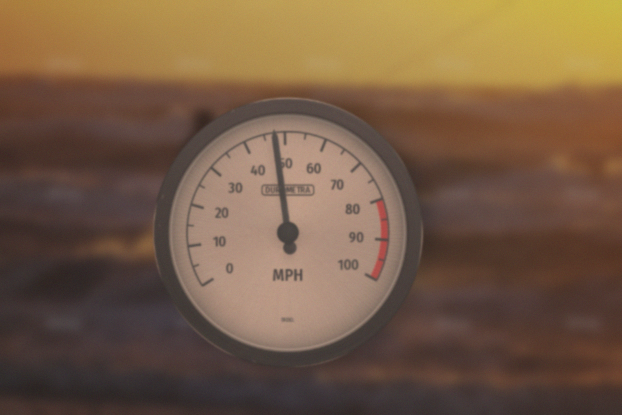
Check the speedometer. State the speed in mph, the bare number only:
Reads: 47.5
